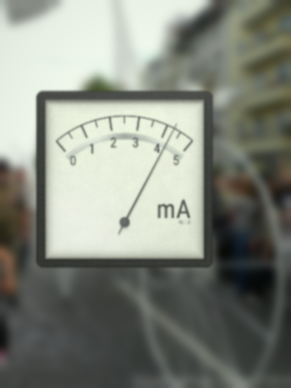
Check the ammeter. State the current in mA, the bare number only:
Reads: 4.25
